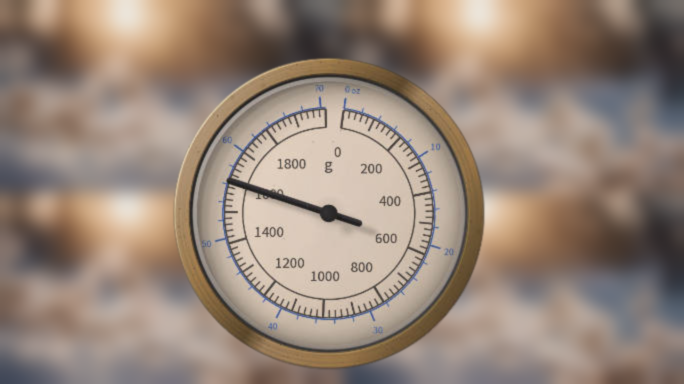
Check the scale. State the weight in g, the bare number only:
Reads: 1600
